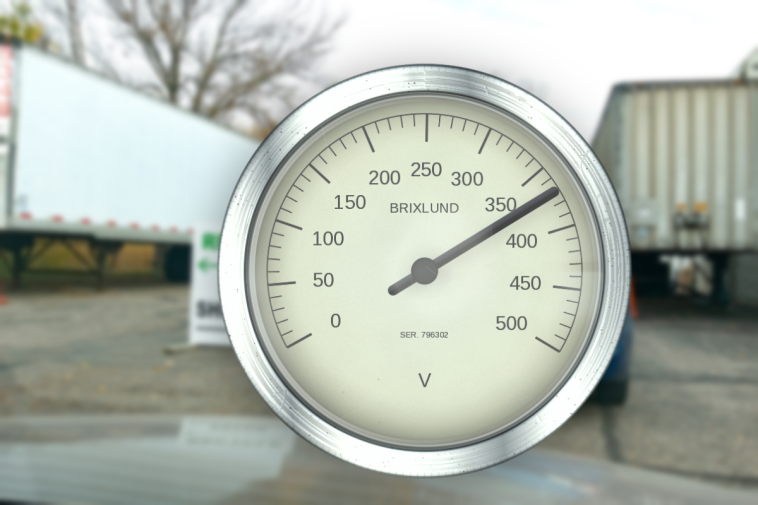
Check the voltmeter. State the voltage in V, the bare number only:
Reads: 370
